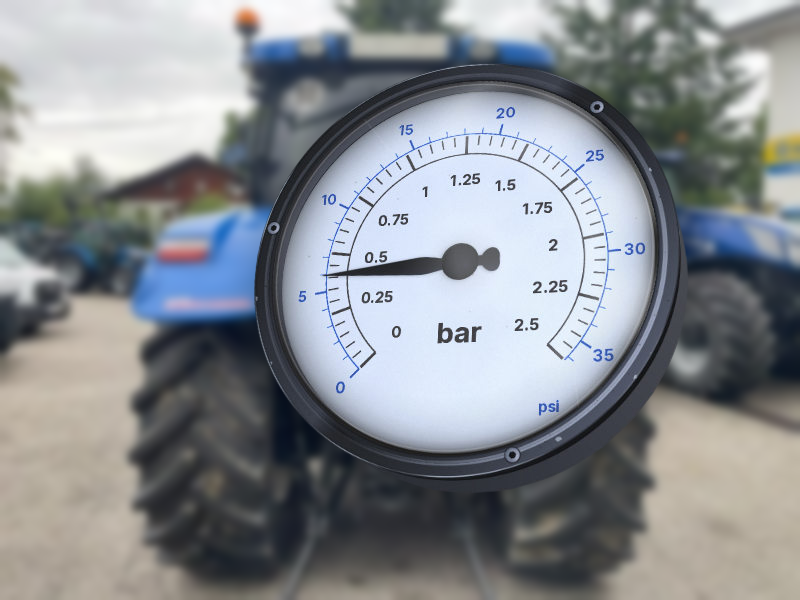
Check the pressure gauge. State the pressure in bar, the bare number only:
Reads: 0.4
